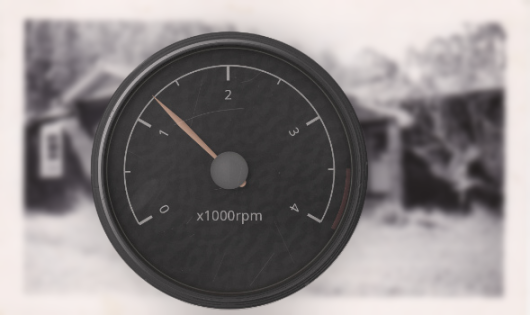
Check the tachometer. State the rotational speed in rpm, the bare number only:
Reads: 1250
